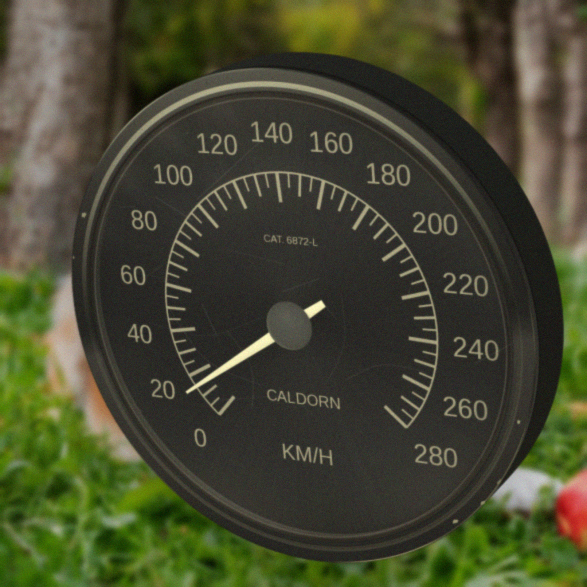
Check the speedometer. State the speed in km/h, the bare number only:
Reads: 15
